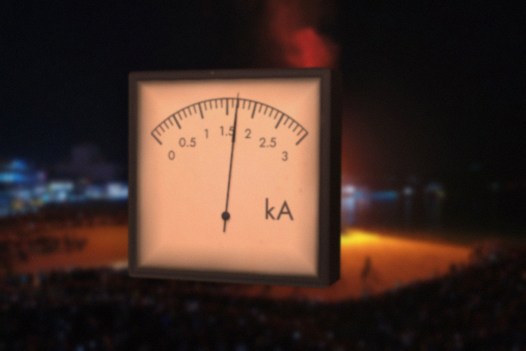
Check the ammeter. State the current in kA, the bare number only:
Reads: 1.7
